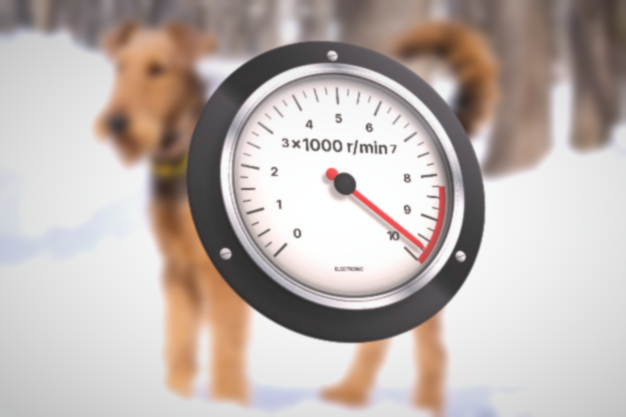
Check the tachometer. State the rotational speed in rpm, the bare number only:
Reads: 9750
